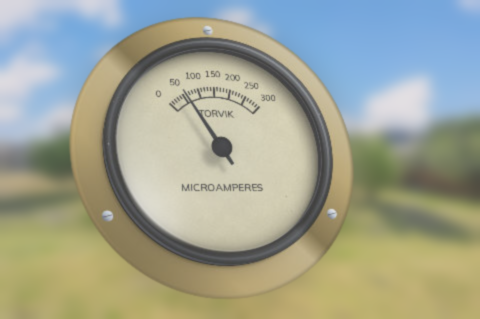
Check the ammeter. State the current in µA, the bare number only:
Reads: 50
